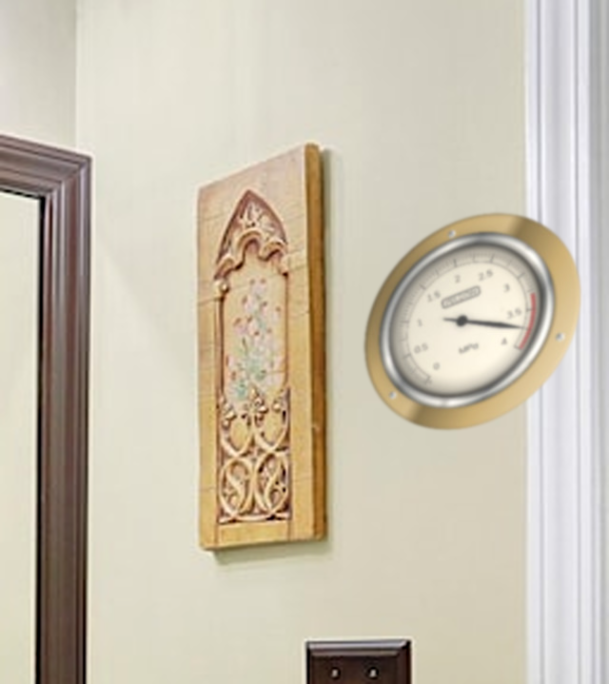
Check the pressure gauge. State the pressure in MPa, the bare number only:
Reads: 3.75
